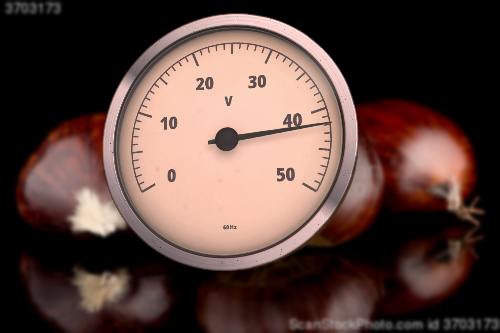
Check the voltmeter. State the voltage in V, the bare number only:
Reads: 42
